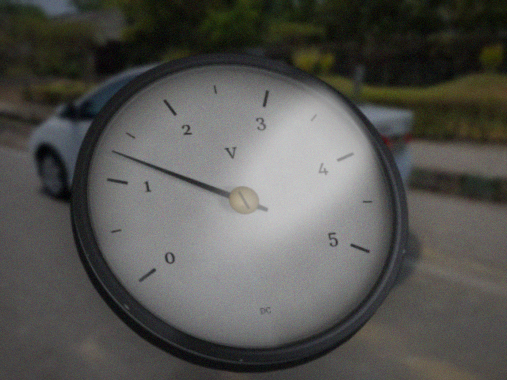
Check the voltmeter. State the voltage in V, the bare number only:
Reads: 1.25
